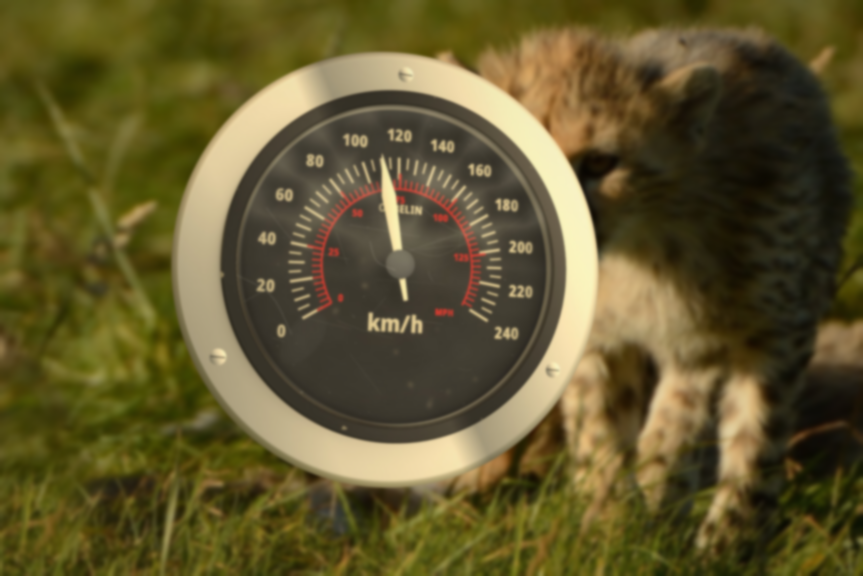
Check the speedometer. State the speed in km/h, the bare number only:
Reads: 110
